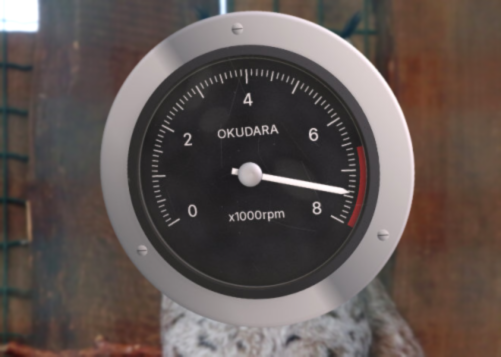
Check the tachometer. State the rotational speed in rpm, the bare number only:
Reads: 7400
